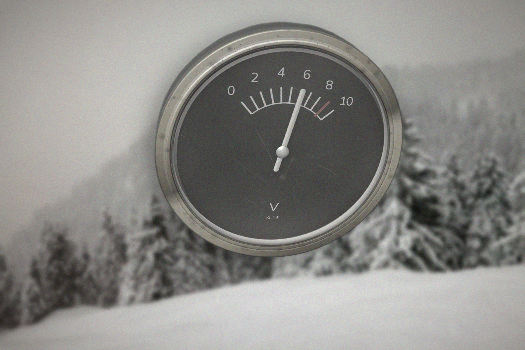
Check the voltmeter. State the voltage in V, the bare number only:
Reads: 6
